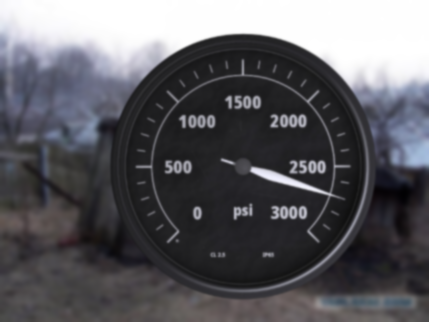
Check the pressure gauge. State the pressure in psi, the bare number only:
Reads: 2700
